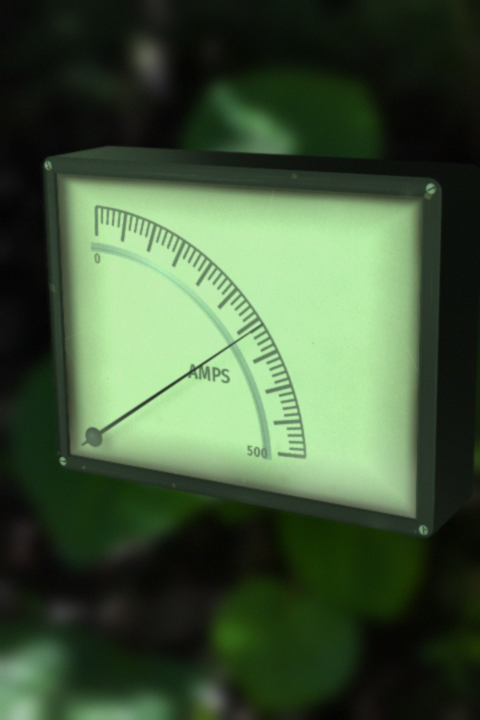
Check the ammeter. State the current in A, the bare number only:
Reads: 310
